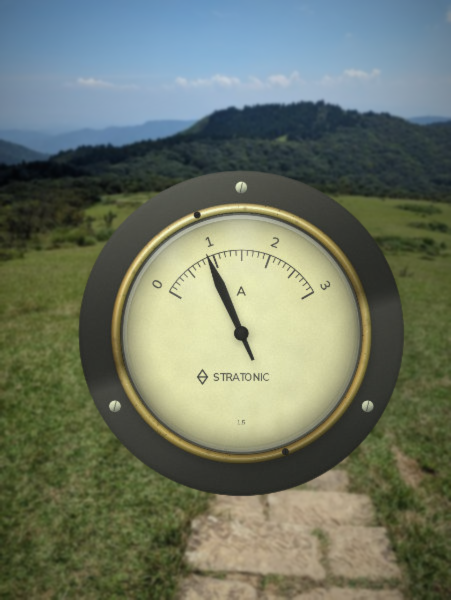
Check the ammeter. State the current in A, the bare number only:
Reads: 0.9
